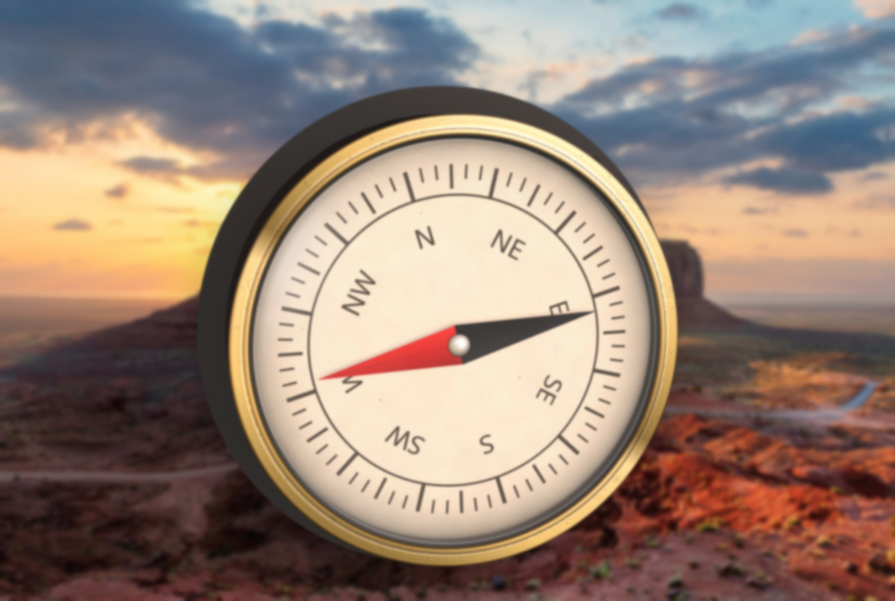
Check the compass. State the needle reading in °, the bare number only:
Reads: 275
